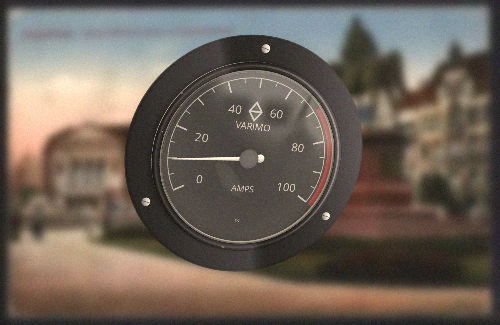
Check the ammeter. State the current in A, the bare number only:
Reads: 10
